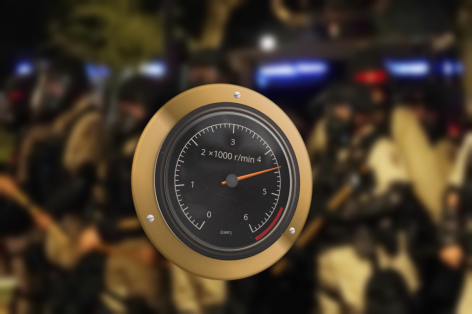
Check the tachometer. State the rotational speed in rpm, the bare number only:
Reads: 4400
